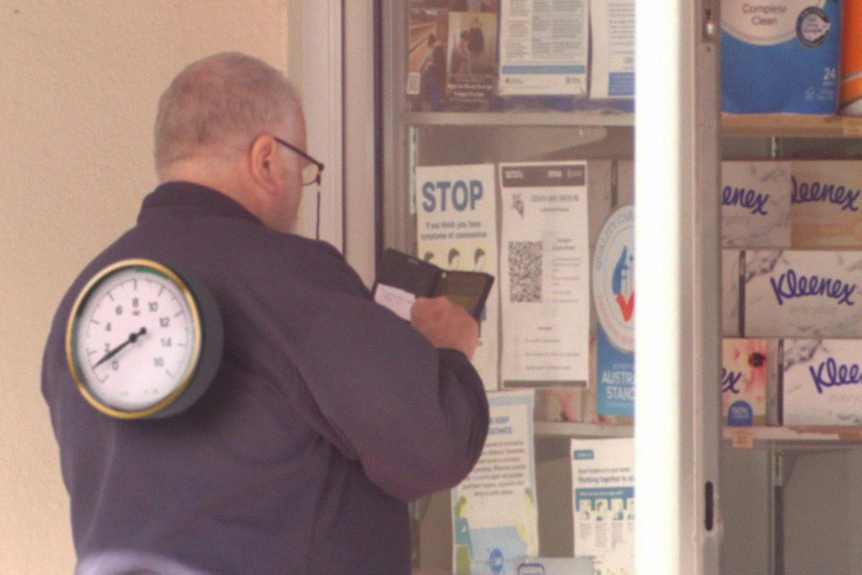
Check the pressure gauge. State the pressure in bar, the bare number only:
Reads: 1
